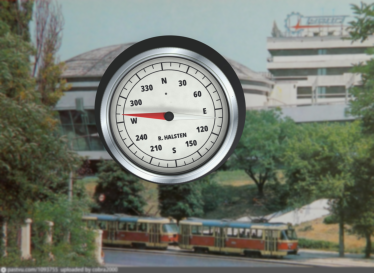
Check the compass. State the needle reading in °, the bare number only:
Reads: 280
